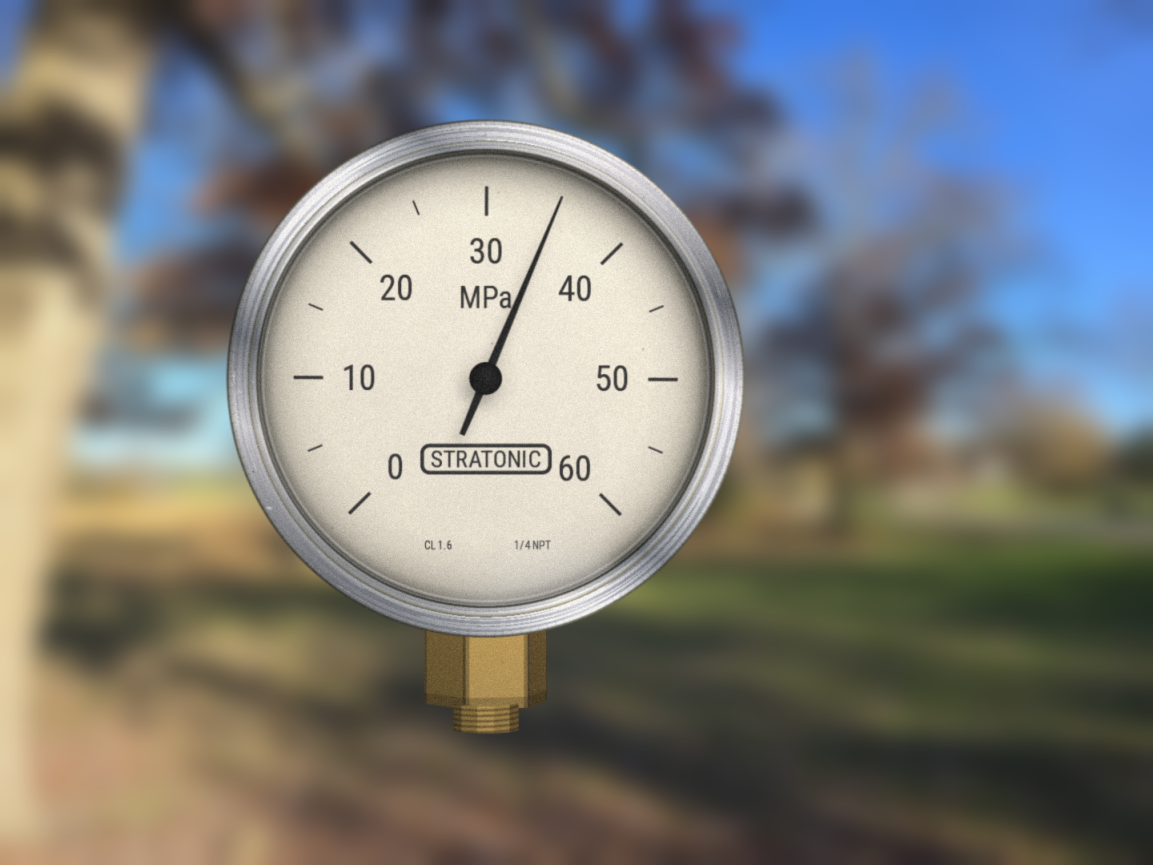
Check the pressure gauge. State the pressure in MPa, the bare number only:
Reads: 35
